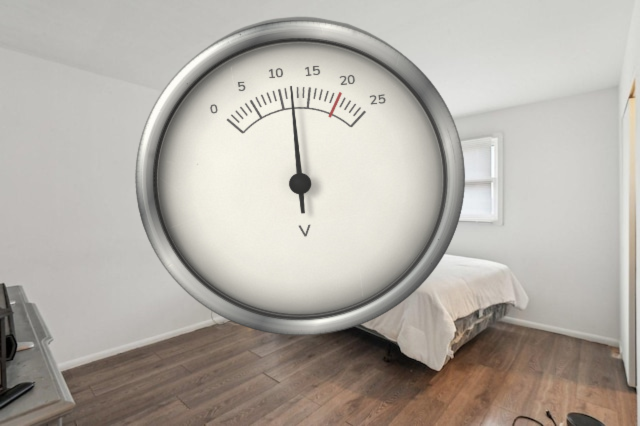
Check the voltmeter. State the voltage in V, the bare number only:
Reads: 12
